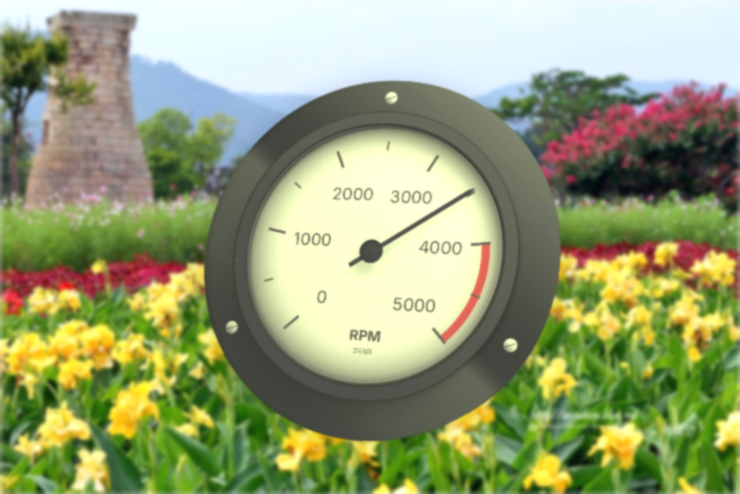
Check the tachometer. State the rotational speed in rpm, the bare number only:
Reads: 3500
